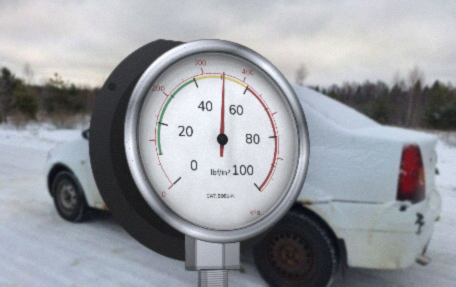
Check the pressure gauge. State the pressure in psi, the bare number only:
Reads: 50
